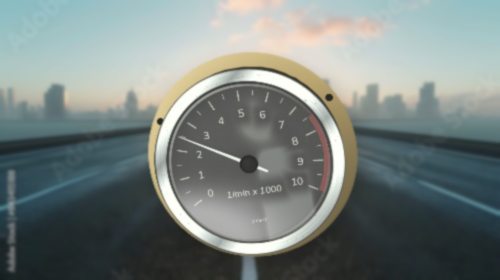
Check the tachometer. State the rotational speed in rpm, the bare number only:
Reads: 2500
